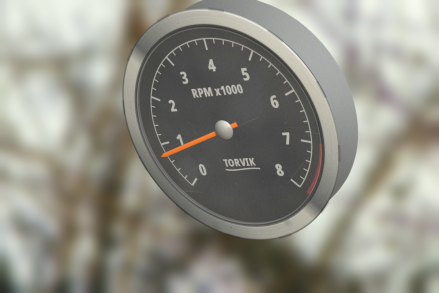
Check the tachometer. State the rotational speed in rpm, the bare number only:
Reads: 800
